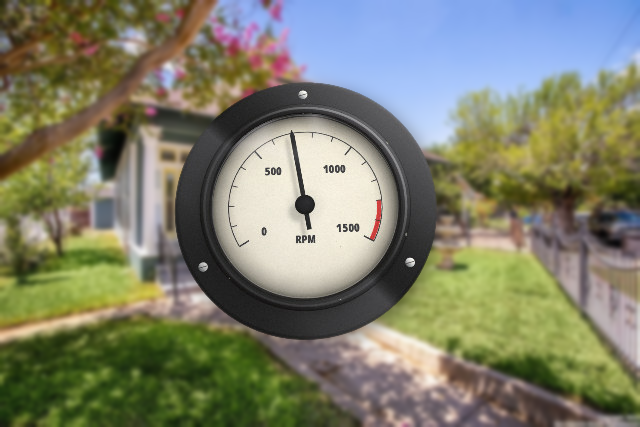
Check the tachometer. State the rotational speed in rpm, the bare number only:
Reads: 700
